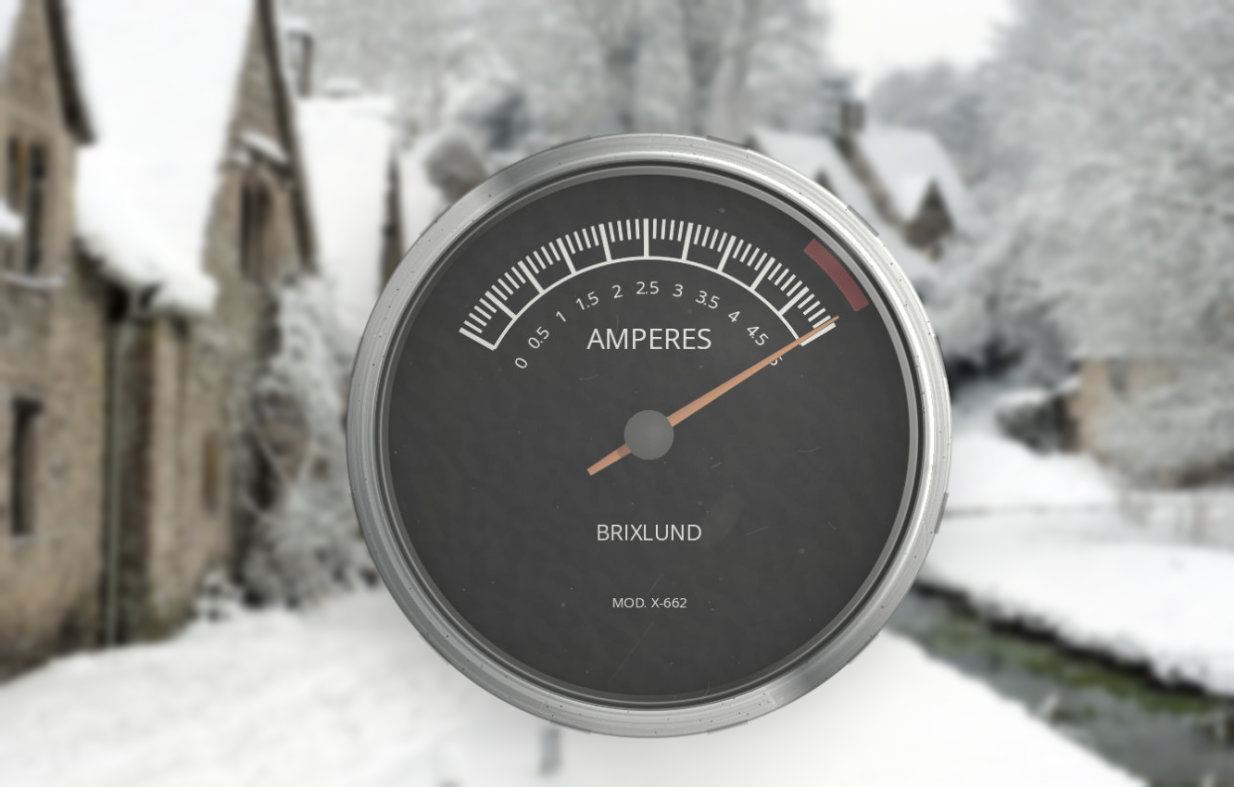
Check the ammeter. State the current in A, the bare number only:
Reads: 4.95
